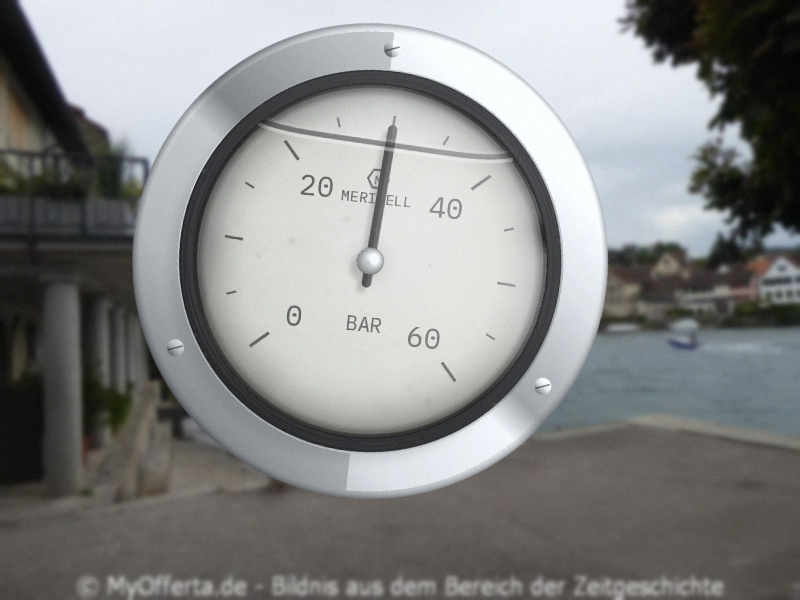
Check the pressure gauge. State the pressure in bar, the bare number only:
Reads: 30
